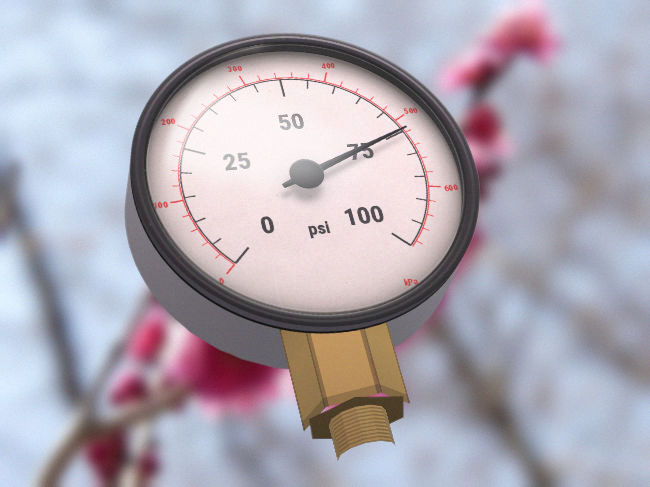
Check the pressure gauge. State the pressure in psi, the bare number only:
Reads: 75
